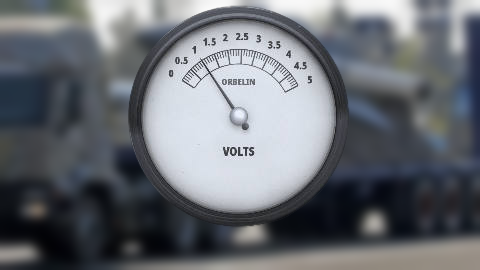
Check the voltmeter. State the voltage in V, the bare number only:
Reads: 1
